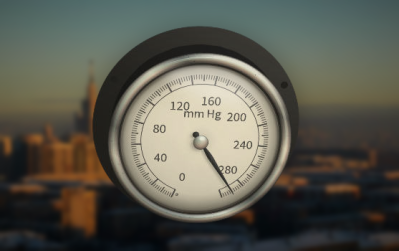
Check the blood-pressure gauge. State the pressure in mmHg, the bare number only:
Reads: 290
